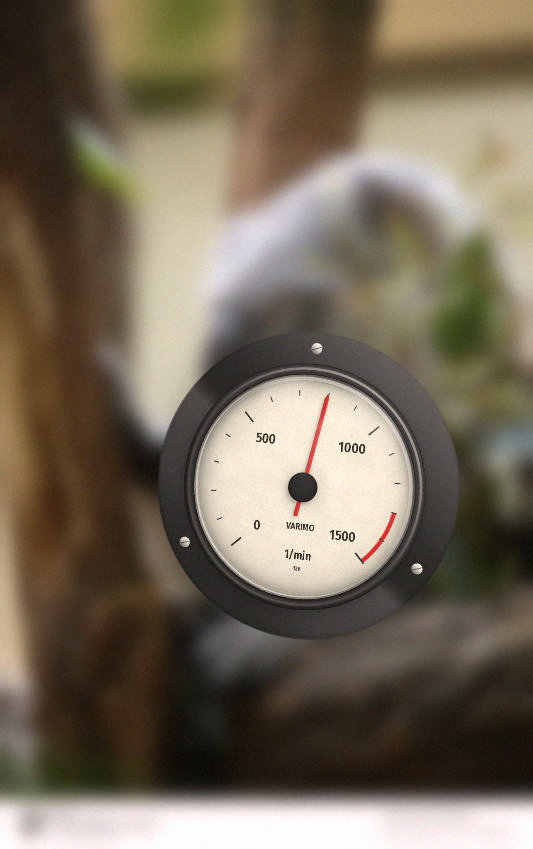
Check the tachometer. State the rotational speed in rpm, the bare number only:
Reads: 800
